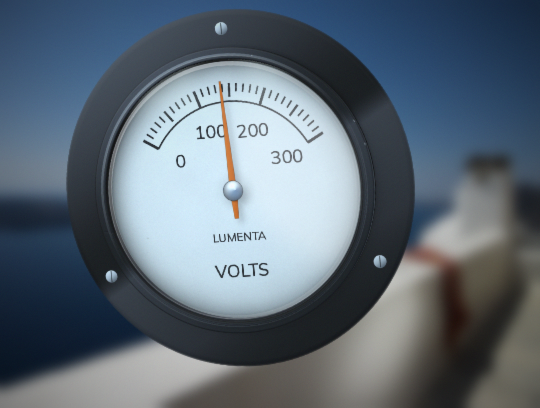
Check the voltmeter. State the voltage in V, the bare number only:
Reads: 140
